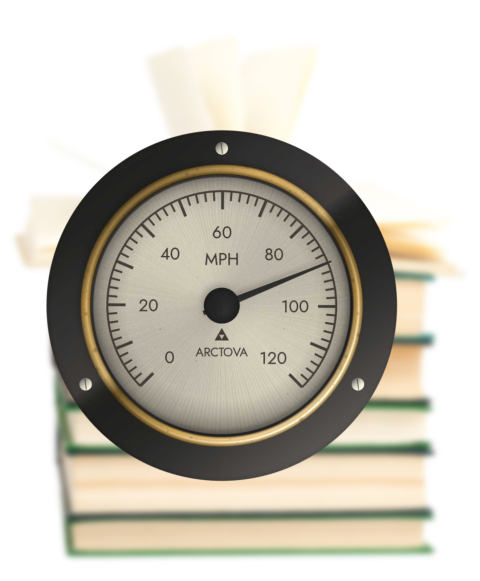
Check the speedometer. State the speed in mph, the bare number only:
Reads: 90
